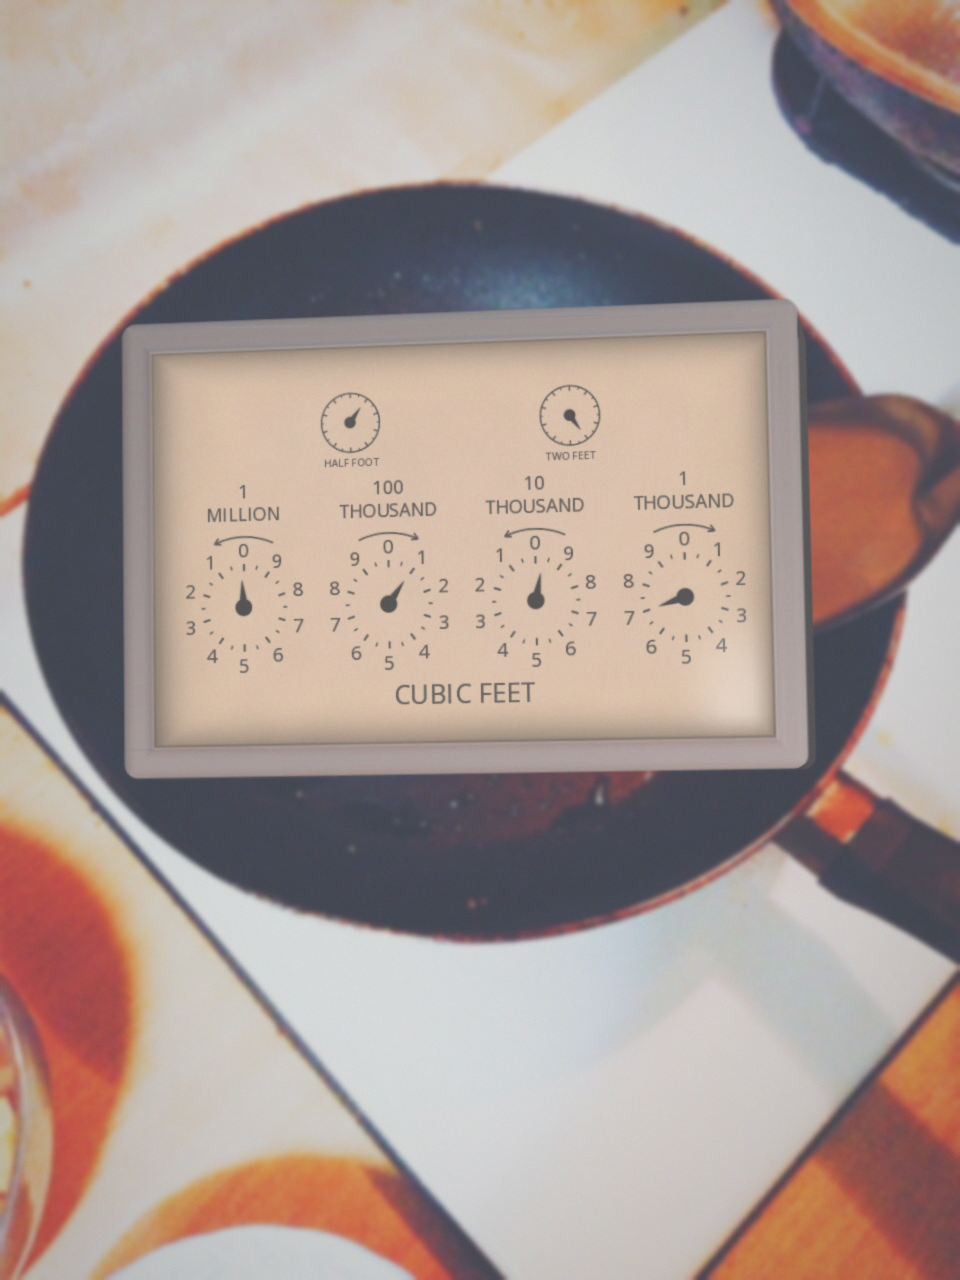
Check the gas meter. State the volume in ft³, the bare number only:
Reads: 9700
